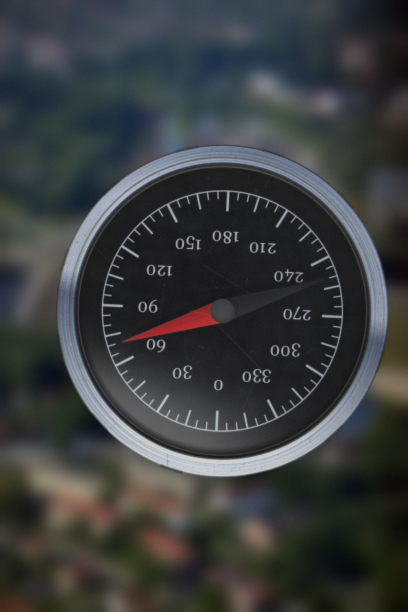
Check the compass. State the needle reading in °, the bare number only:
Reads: 70
